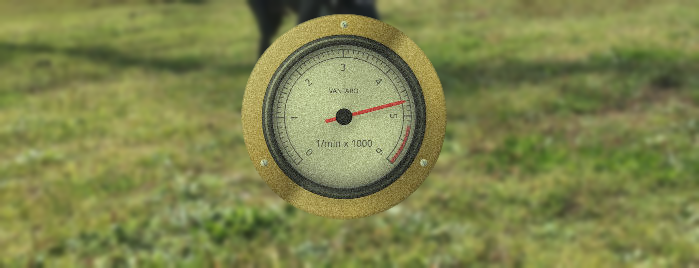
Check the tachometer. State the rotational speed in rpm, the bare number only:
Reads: 4700
